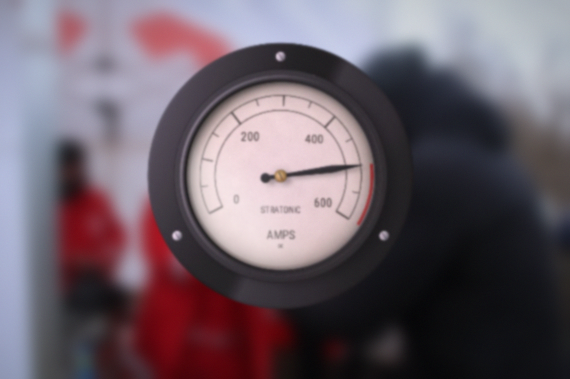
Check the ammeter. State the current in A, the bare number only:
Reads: 500
